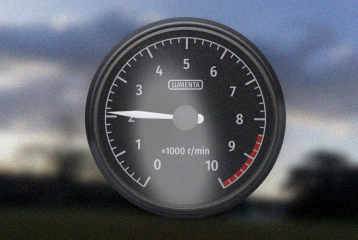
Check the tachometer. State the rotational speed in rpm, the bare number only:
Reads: 2100
